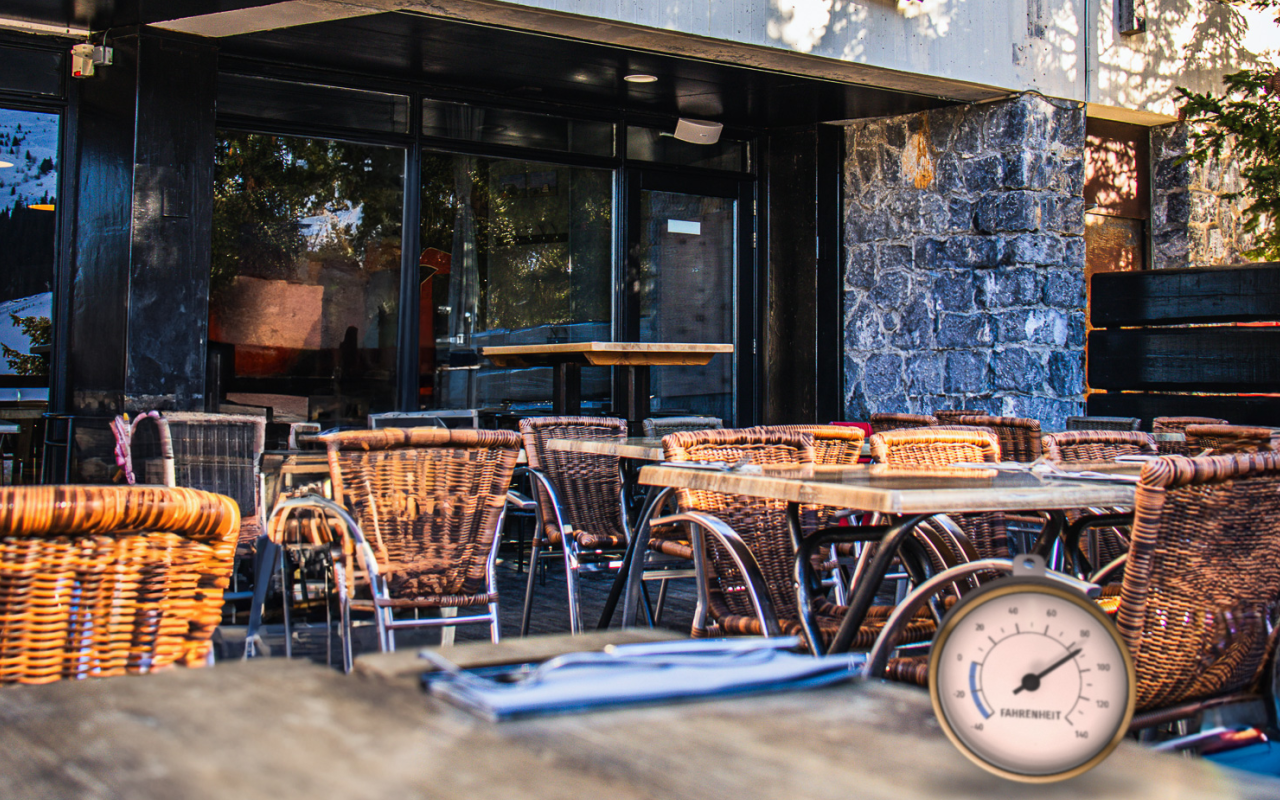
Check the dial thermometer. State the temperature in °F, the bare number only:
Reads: 85
